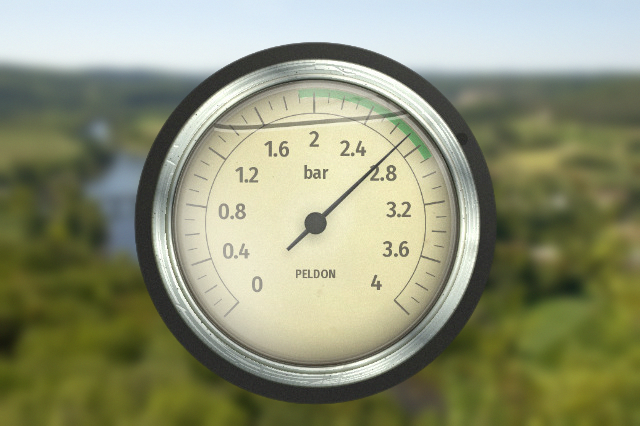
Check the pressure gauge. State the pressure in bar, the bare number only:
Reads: 2.7
